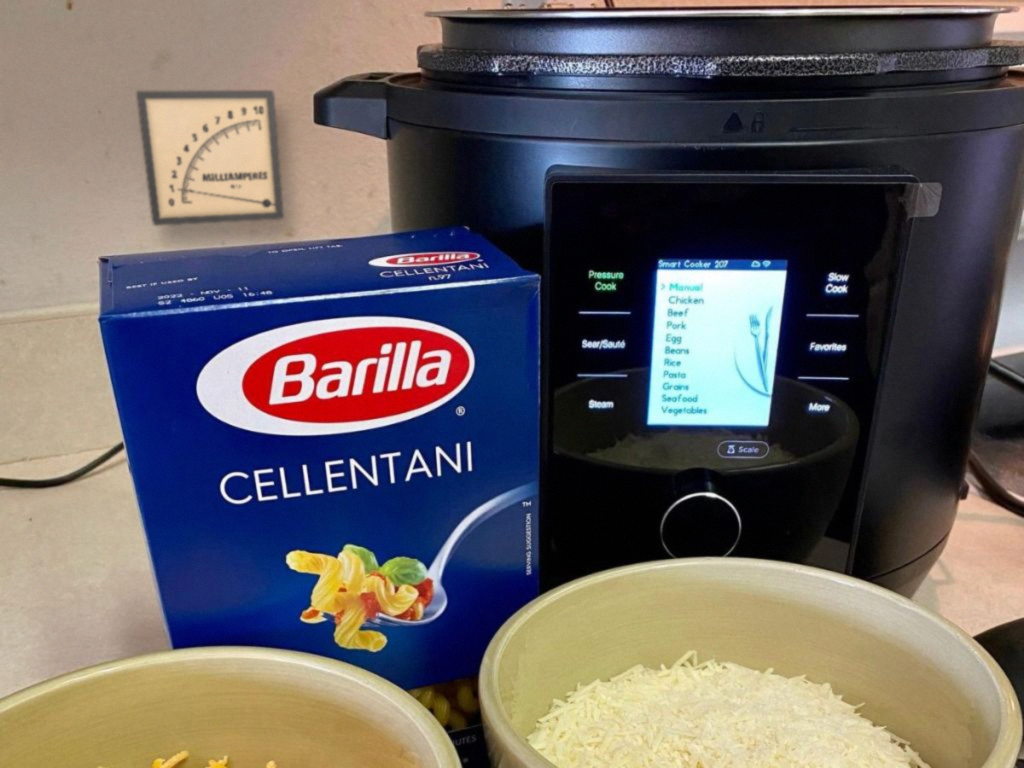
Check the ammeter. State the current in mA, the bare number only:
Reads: 1
